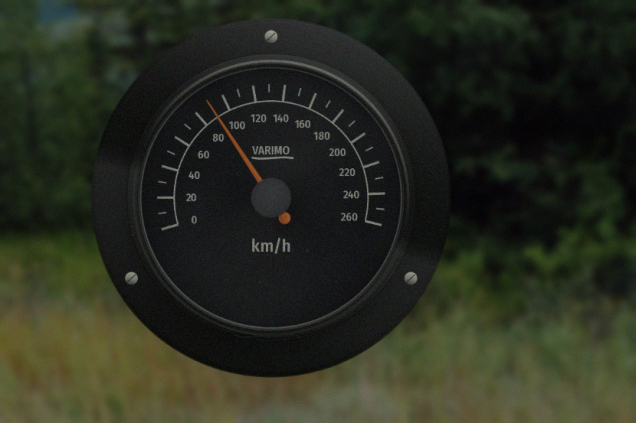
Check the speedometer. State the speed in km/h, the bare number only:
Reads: 90
